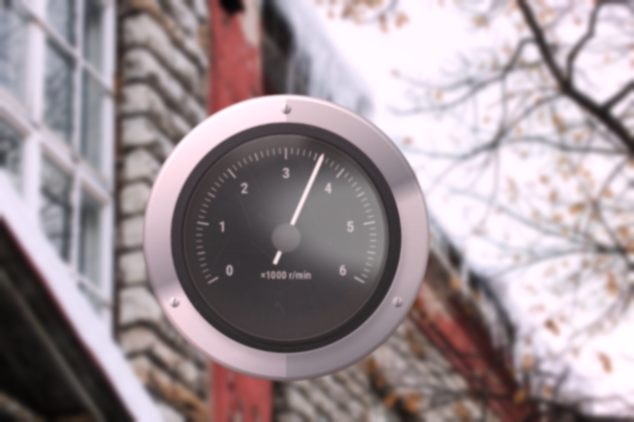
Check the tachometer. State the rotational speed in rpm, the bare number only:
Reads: 3600
